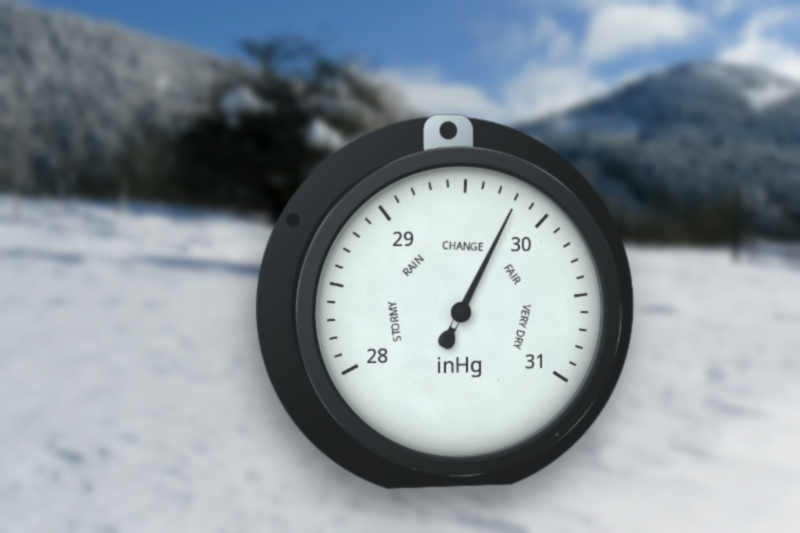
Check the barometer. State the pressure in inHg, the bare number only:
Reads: 29.8
